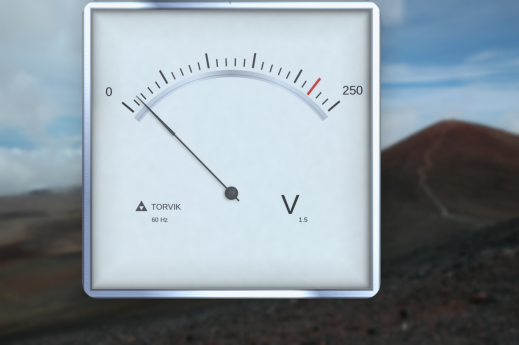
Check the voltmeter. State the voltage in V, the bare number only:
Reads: 15
